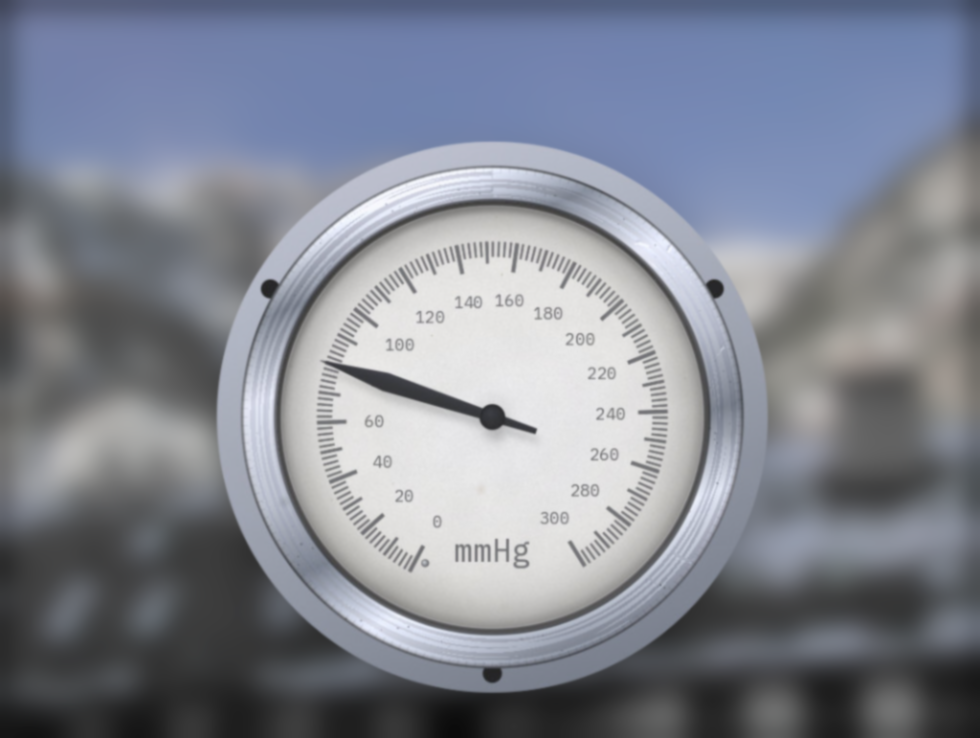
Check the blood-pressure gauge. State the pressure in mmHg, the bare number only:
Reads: 80
